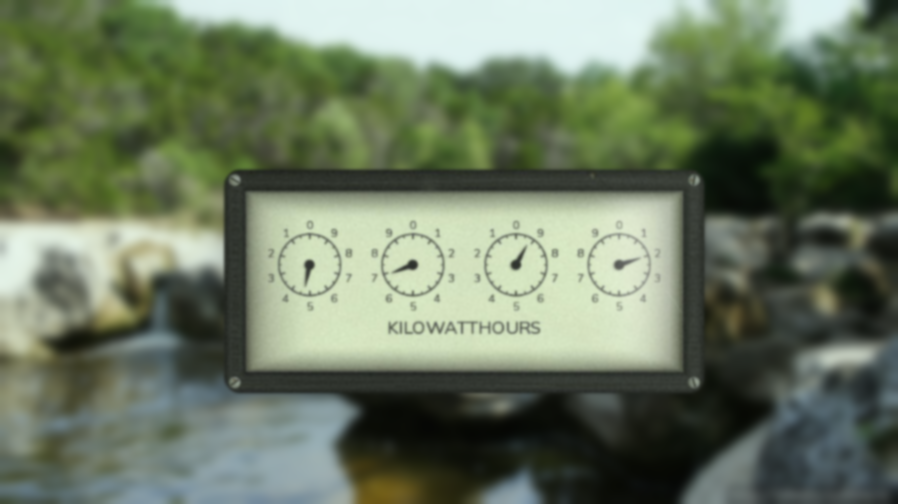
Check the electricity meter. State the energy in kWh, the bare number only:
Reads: 4692
